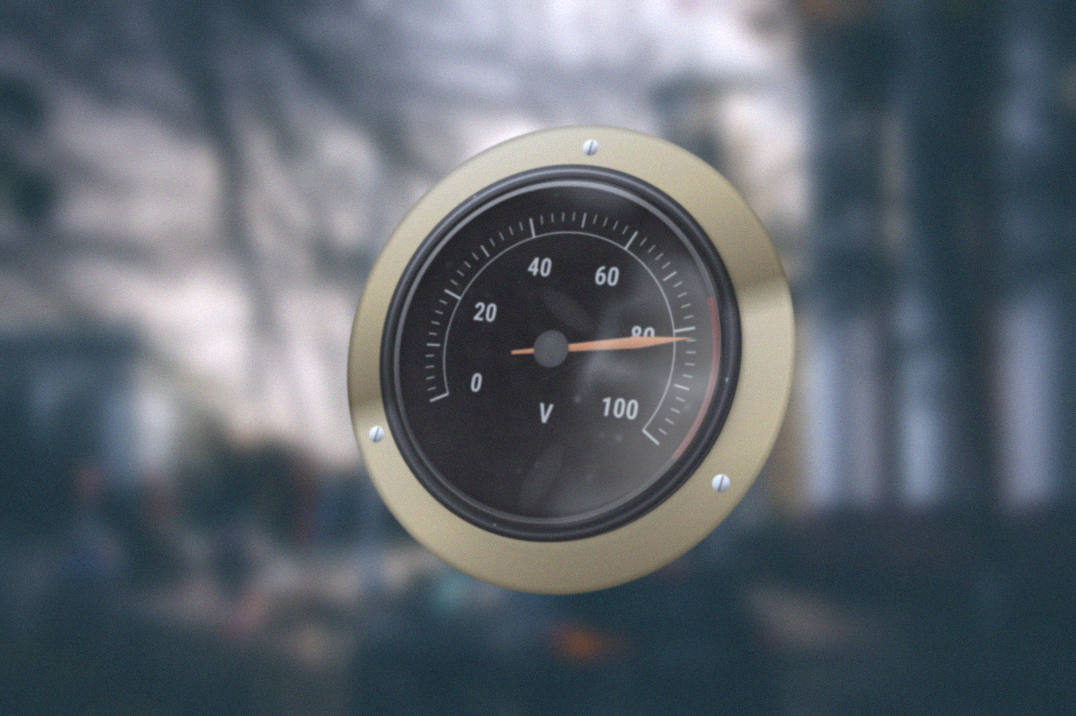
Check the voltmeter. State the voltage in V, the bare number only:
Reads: 82
